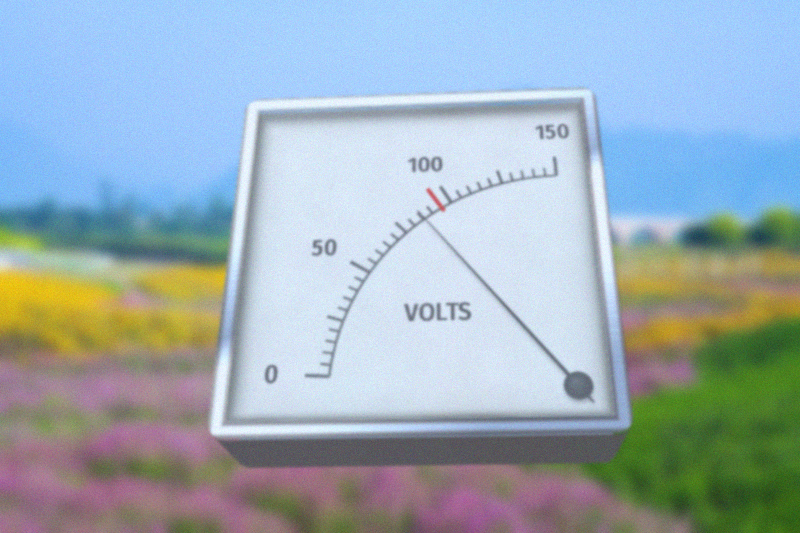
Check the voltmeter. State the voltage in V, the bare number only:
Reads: 85
